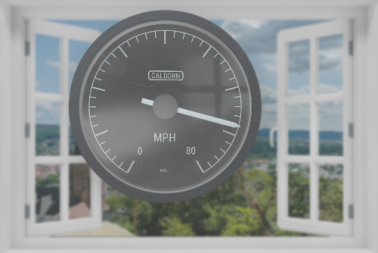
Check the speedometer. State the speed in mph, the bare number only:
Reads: 68
